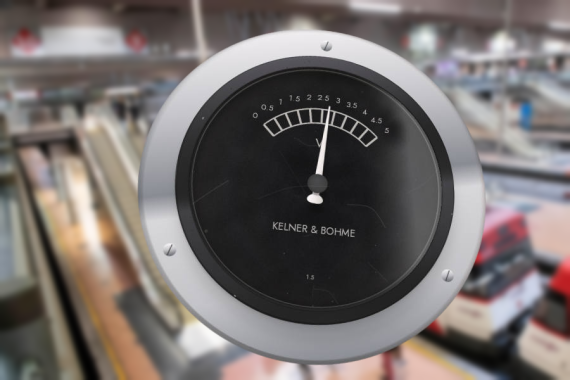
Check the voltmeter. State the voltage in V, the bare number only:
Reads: 2.75
